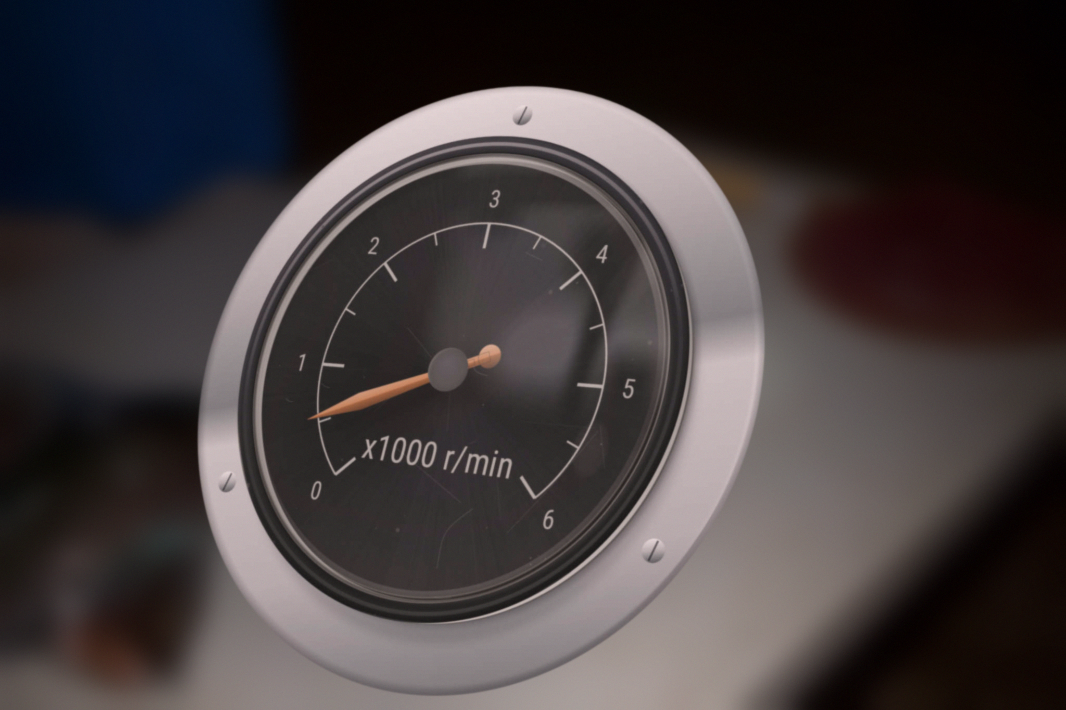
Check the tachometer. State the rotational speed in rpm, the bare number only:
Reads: 500
